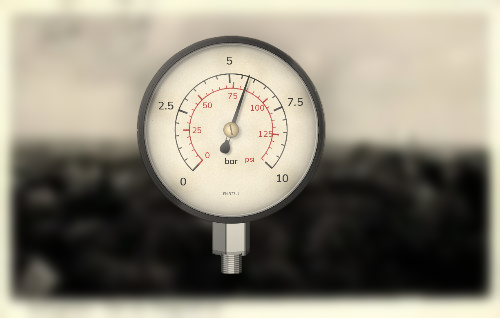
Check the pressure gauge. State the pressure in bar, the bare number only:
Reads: 5.75
